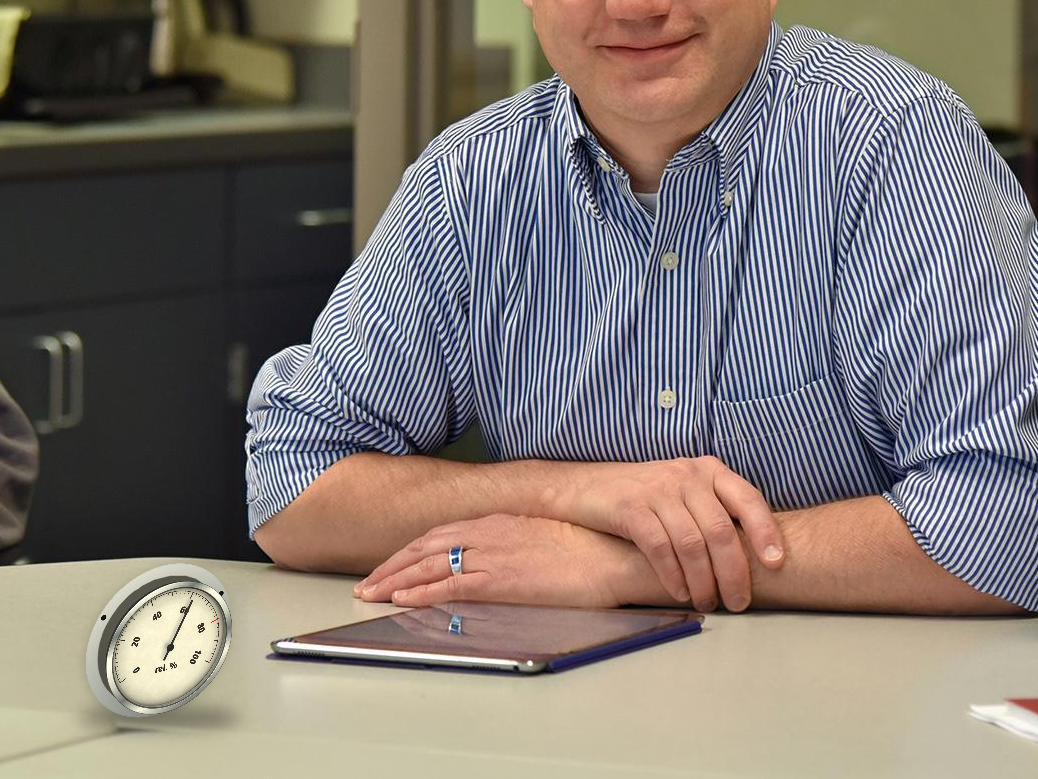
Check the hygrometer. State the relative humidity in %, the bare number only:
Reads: 60
